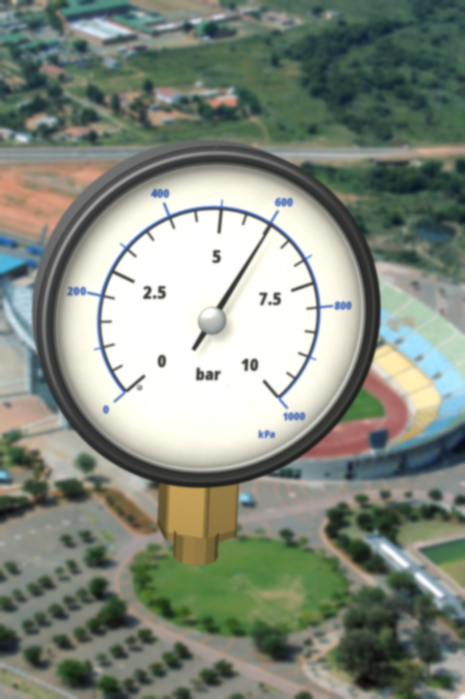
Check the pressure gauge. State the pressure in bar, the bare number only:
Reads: 6
